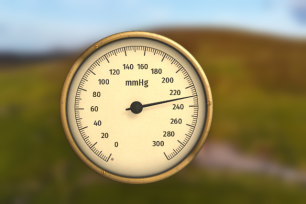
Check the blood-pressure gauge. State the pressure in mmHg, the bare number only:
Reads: 230
